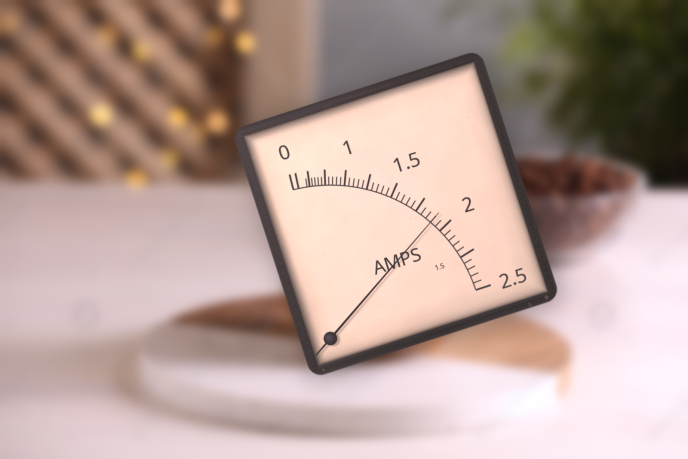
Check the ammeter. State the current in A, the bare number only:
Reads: 1.9
